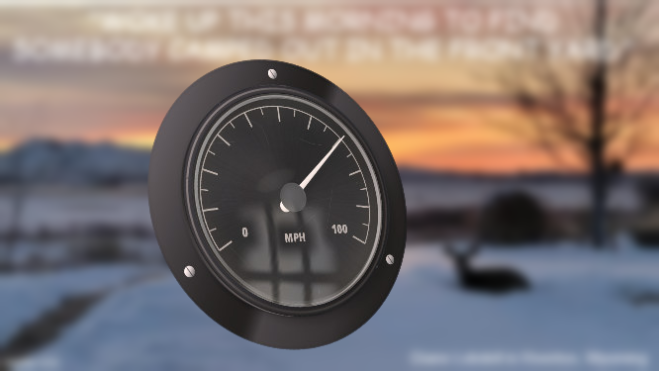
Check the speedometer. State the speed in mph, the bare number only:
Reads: 70
